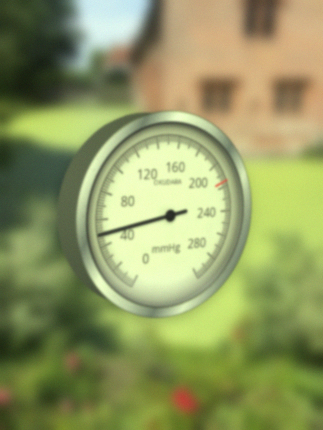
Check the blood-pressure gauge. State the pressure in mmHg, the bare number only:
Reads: 50
